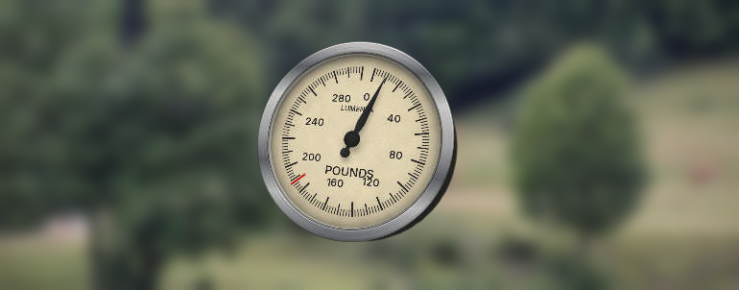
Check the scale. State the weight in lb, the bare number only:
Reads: 10
